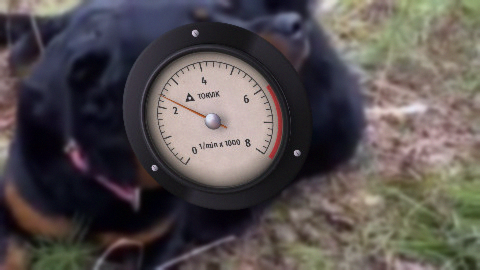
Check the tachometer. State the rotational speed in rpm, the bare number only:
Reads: 2400
